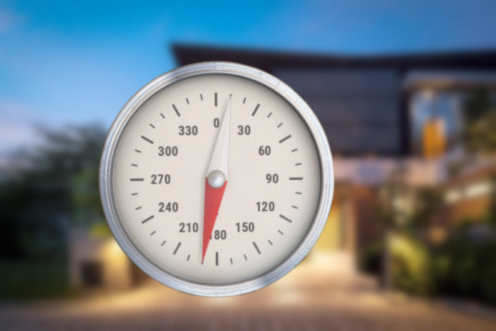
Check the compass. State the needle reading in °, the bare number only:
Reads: 190
